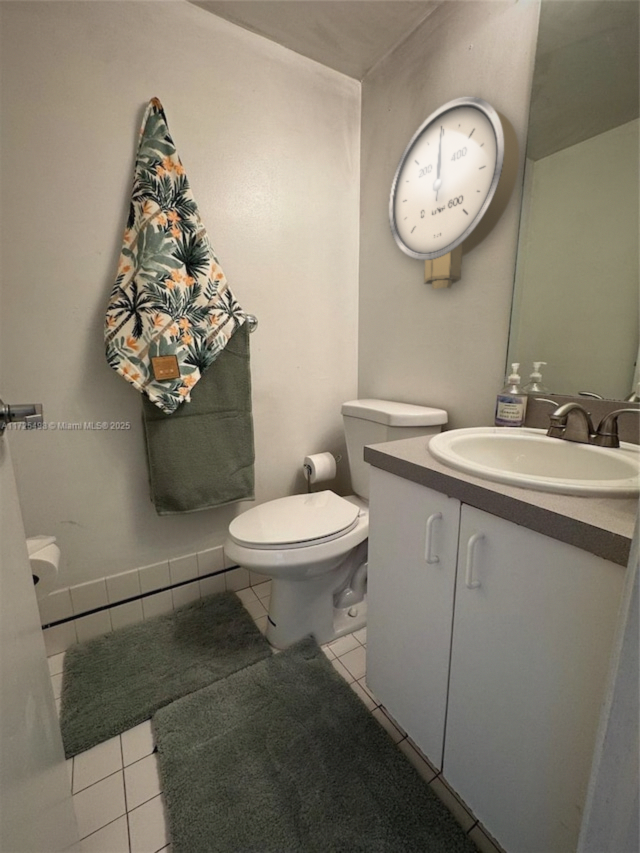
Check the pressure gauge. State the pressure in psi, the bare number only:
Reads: 300
